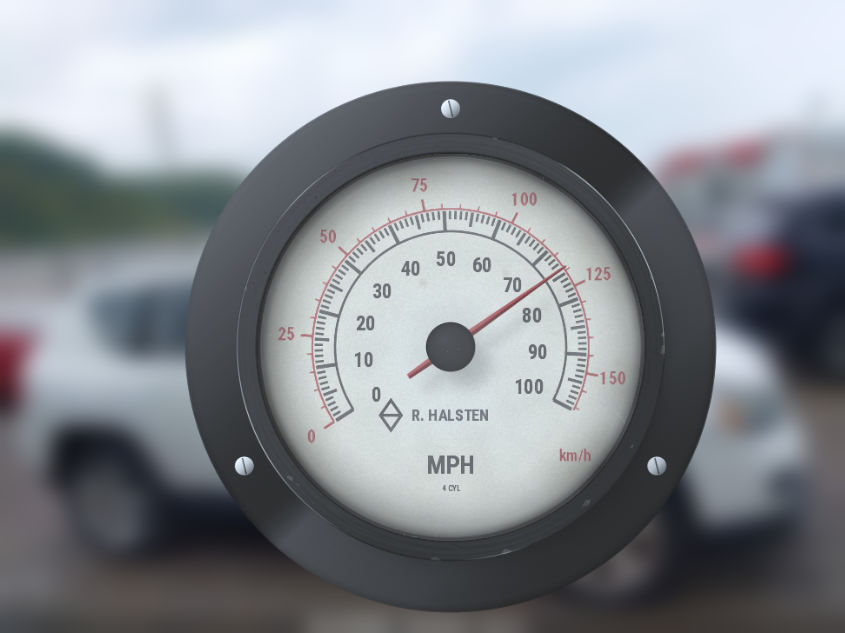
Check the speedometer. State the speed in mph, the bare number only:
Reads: 74
